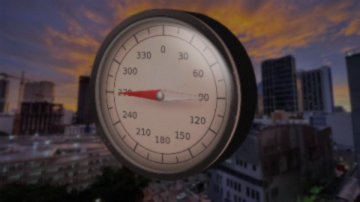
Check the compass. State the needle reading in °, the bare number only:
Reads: 270
